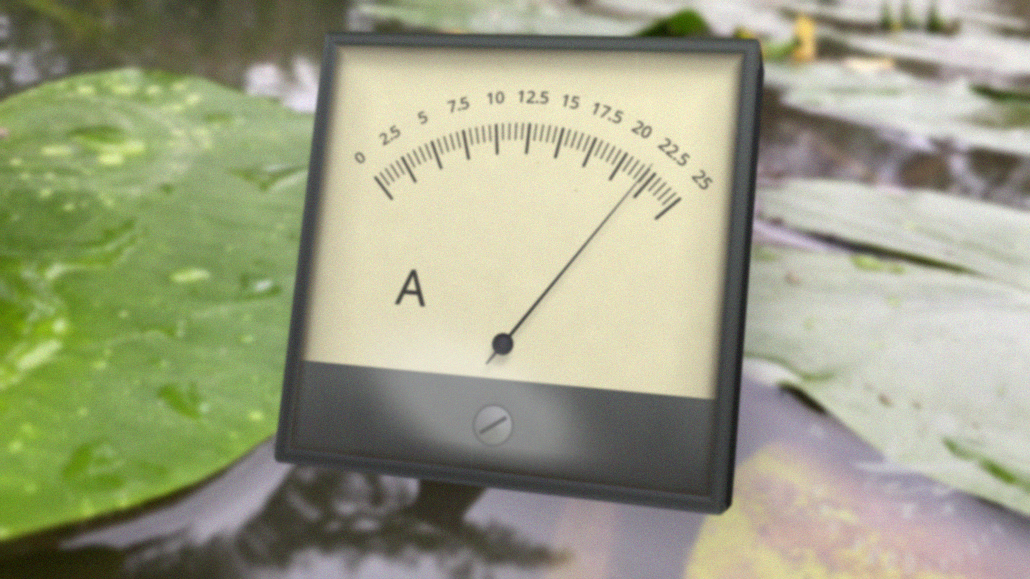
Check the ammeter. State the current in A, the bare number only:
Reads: 22
